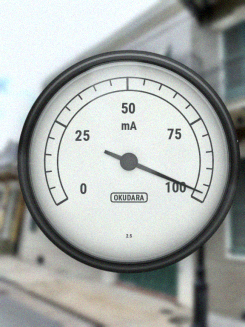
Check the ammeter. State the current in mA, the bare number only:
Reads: 97.5
